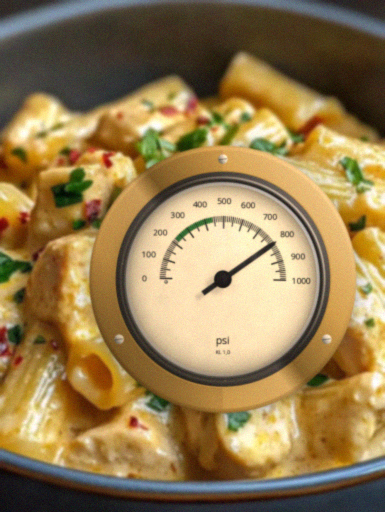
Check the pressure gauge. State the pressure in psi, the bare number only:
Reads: 800
